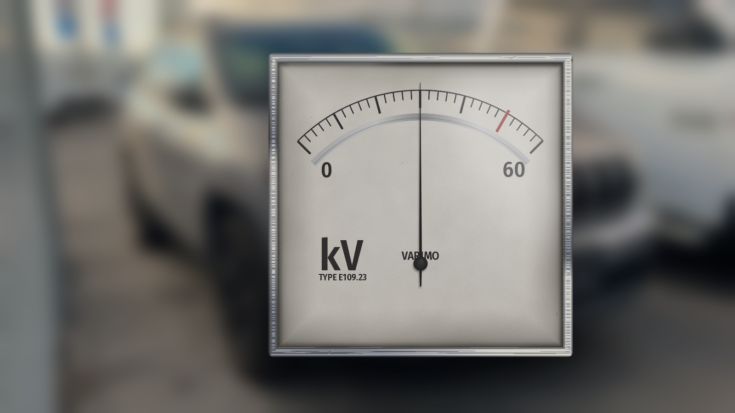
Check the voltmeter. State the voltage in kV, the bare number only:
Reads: 30
